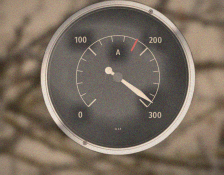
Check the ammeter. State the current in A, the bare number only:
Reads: 290
